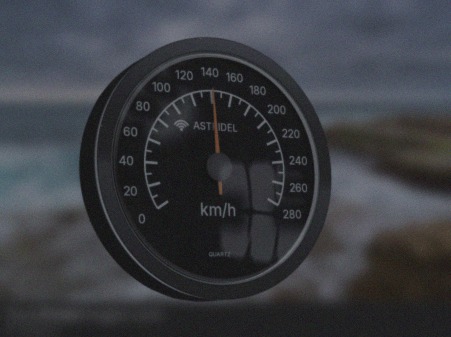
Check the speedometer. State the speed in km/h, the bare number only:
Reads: 140
